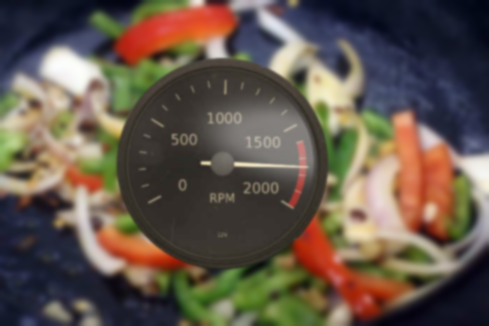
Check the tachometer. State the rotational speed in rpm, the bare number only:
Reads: 1750
